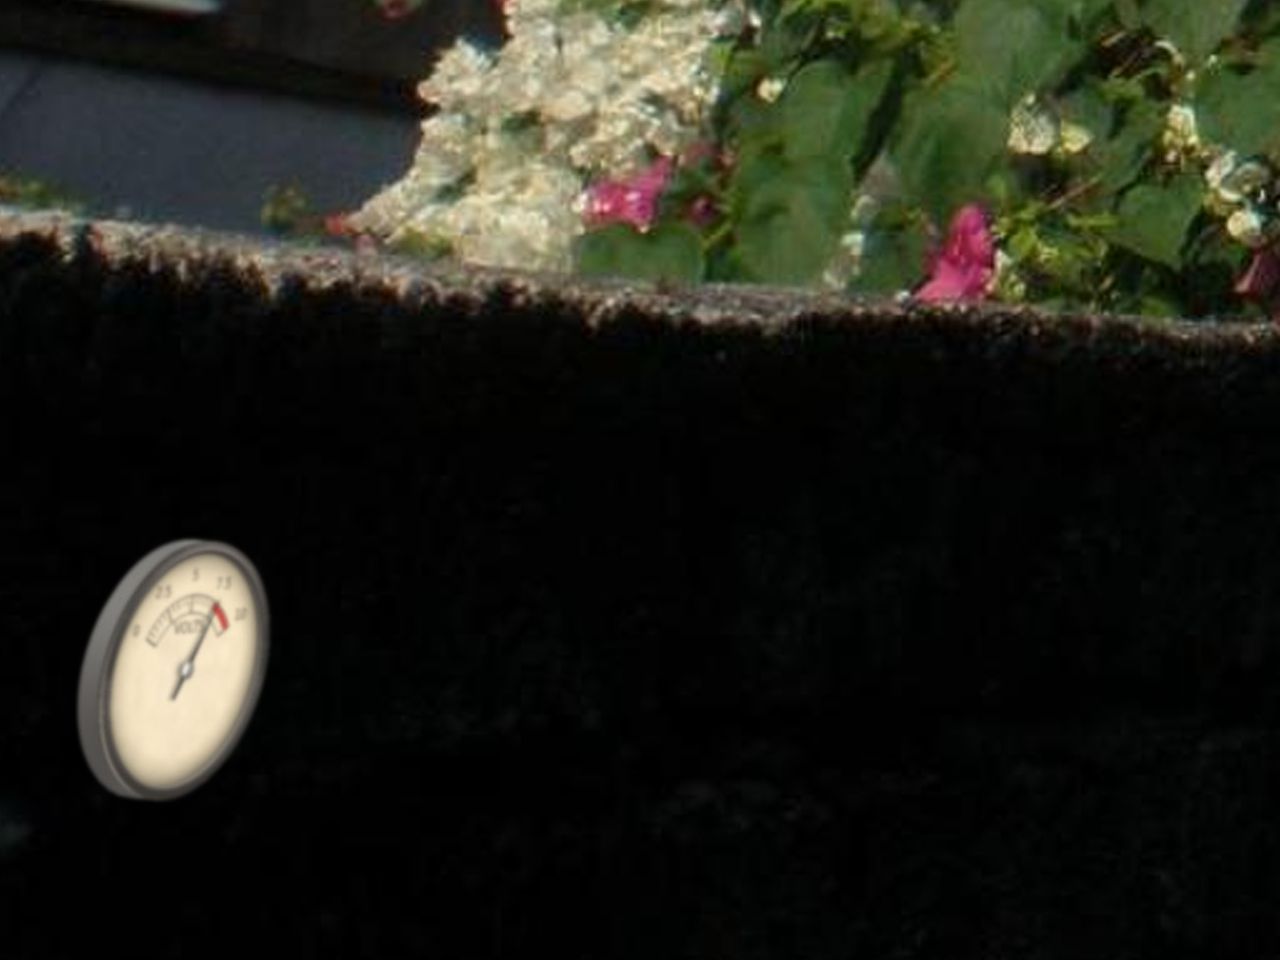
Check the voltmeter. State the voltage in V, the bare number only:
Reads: 7.5
